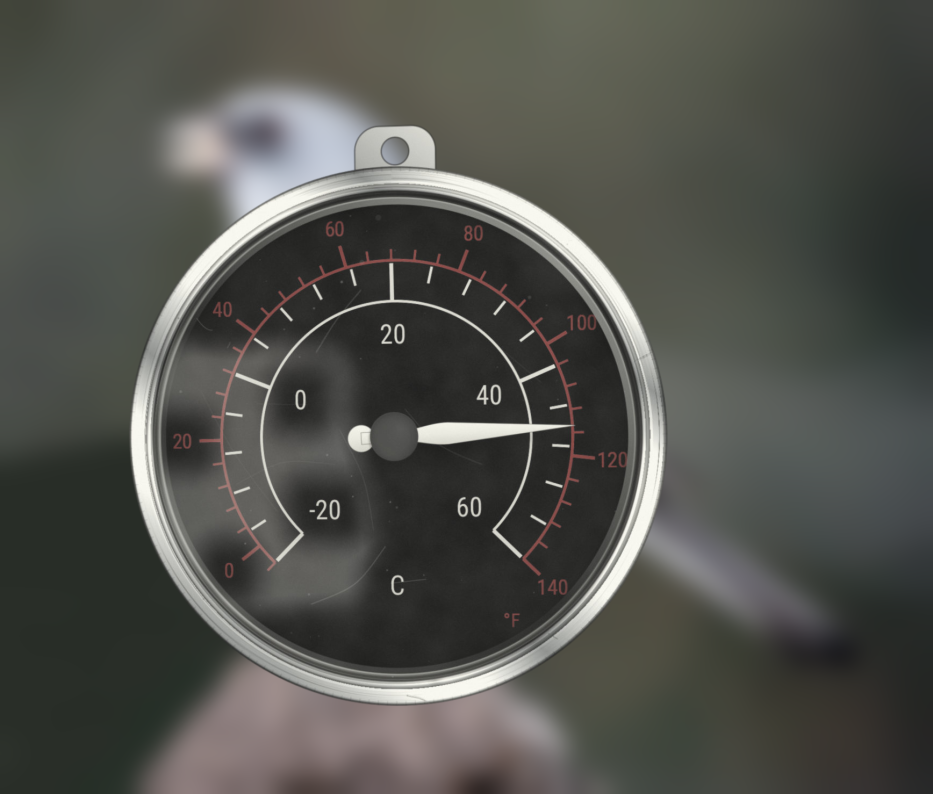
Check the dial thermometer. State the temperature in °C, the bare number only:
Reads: 46
